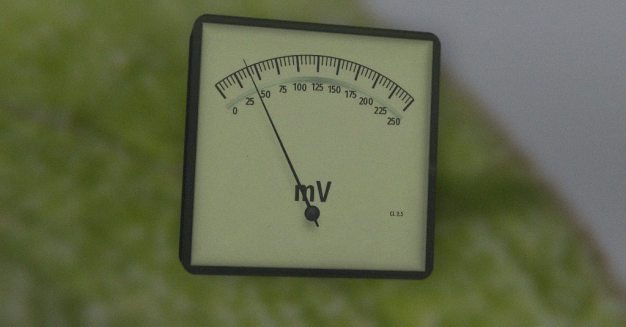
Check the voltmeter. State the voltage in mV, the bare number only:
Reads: 40
